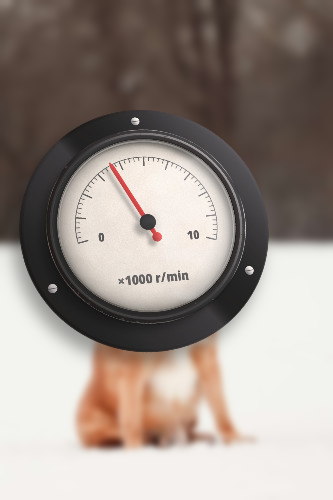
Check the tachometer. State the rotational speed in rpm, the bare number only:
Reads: 3600
